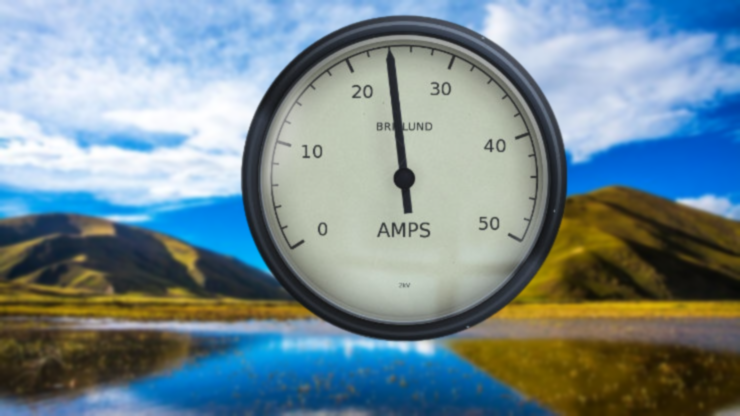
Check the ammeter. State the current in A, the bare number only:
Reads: 24
